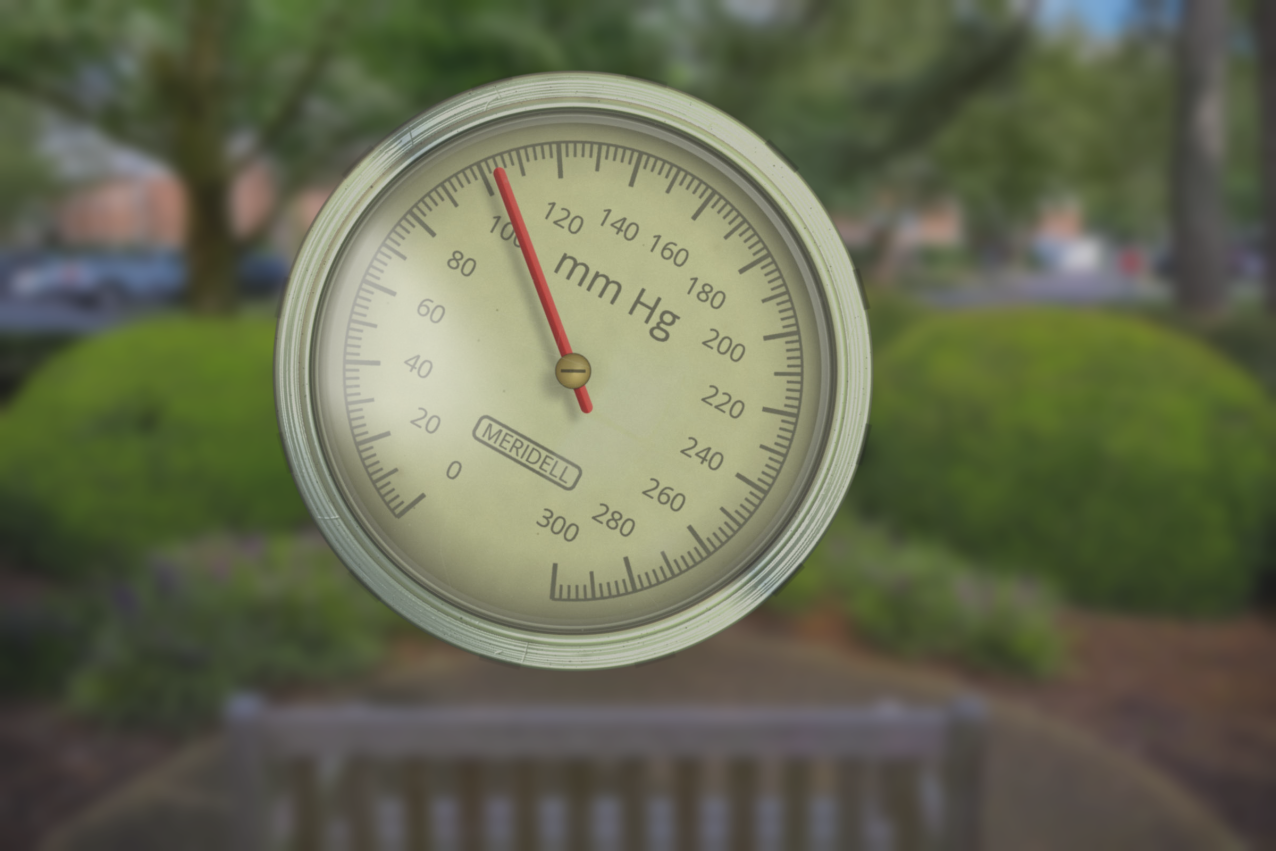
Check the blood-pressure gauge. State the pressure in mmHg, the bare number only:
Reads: 104
